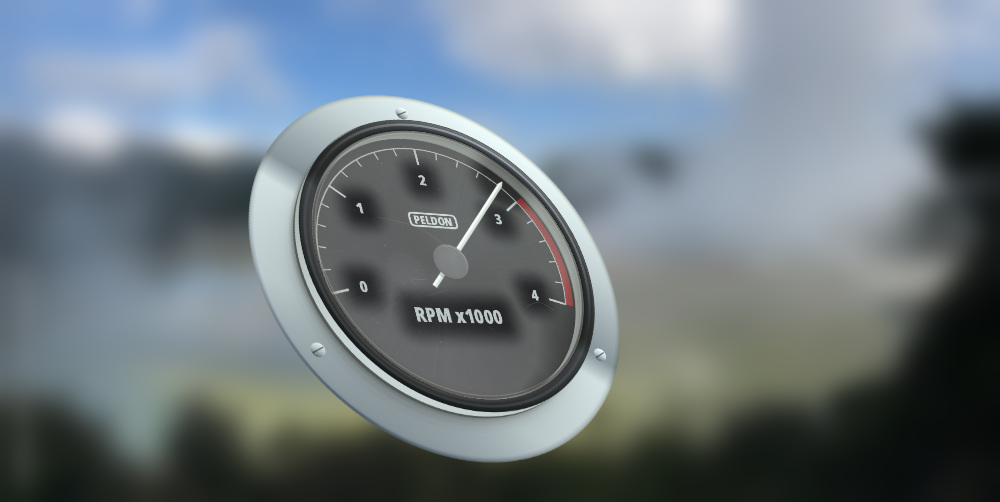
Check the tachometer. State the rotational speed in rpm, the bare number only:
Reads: 2800
